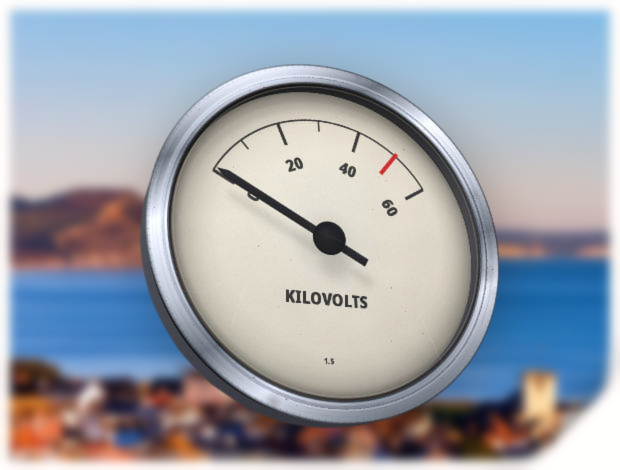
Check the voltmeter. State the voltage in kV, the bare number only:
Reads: 0
